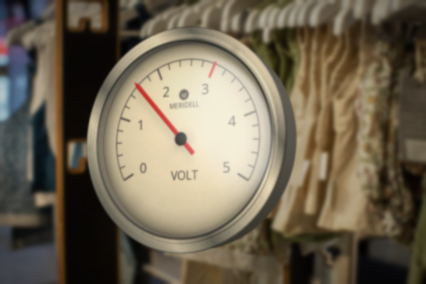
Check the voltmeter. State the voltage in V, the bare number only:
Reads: 1.6
